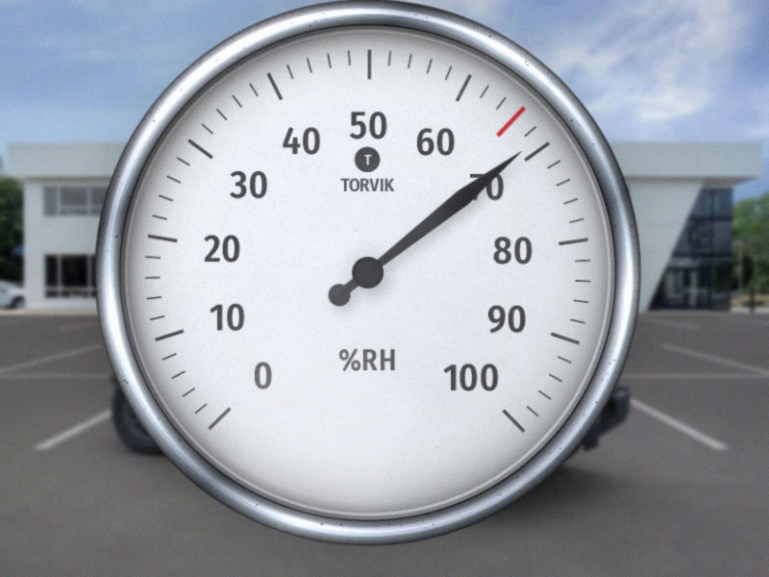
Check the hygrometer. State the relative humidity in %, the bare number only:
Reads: 69
